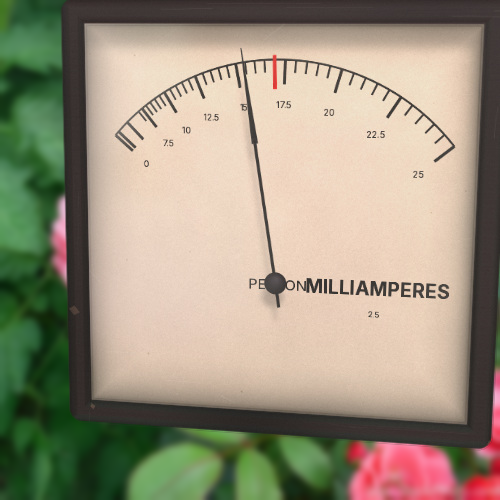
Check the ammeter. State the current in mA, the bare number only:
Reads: 15.5
